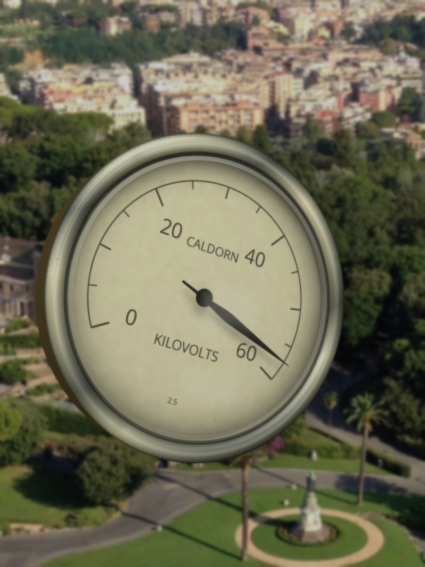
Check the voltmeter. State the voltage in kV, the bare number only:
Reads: 57.5
